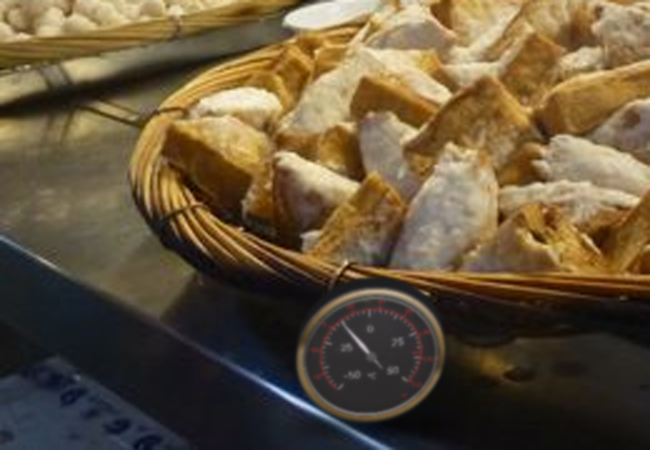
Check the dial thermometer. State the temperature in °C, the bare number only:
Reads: -12.5
